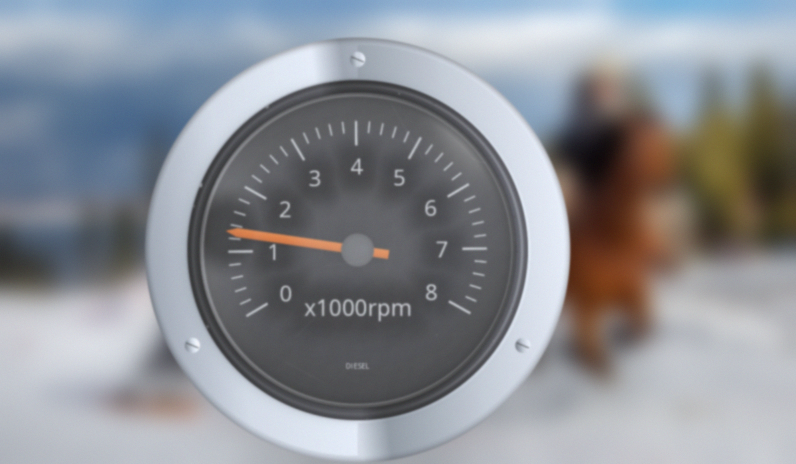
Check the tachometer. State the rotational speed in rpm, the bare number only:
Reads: 1300
